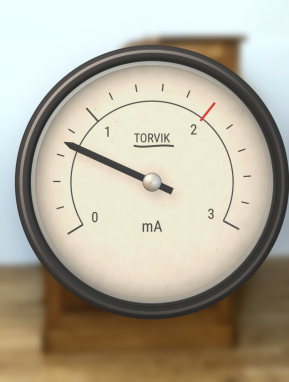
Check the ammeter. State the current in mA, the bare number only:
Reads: 0.7
